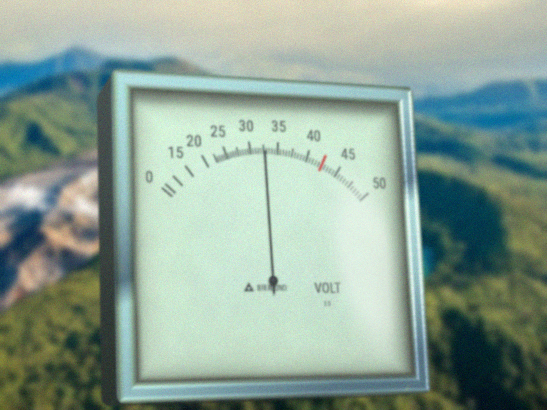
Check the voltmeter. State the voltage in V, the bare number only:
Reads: 32.5
